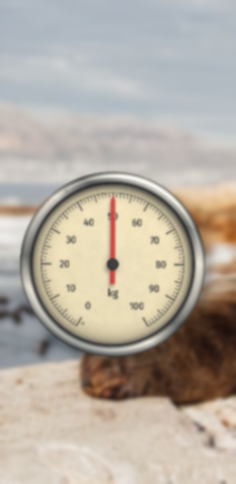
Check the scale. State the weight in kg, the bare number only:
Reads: 50
